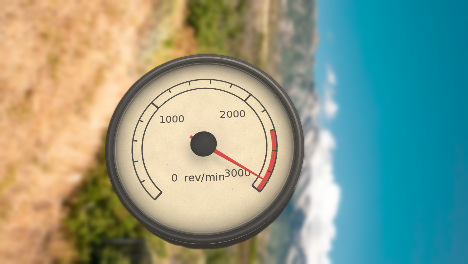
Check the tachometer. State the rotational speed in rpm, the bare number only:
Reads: 2900
